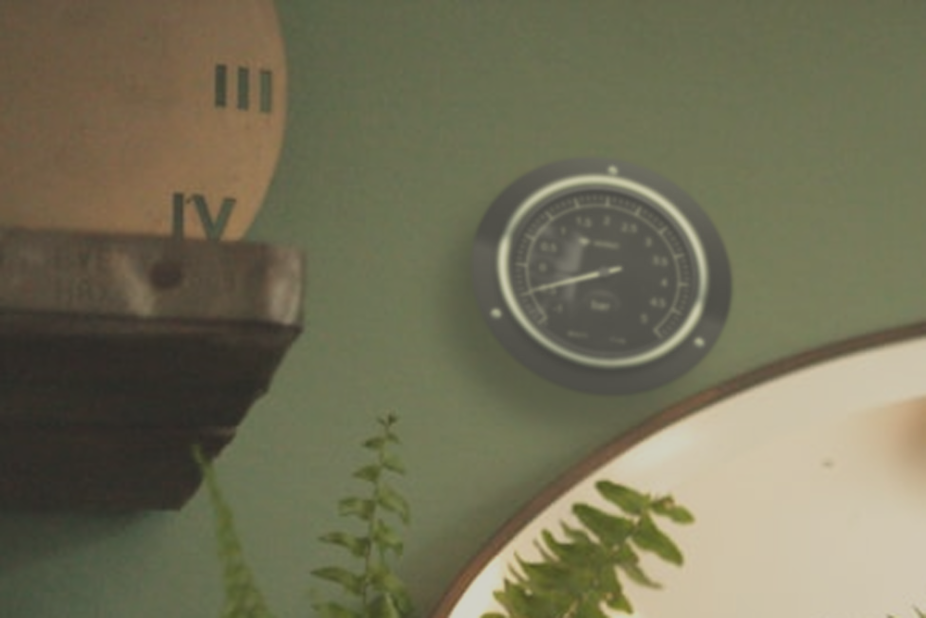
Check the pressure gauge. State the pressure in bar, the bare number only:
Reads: -0.5
